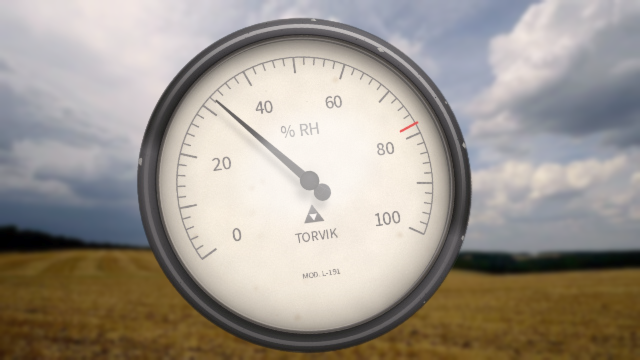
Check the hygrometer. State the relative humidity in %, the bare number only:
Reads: 32
